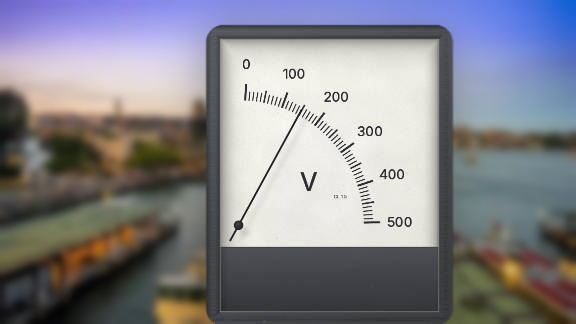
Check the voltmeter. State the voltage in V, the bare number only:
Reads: 150
